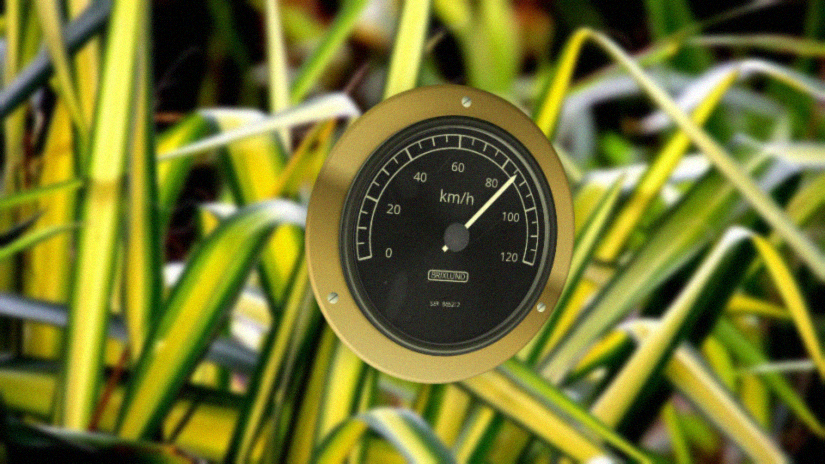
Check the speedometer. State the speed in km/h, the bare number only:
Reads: 85
